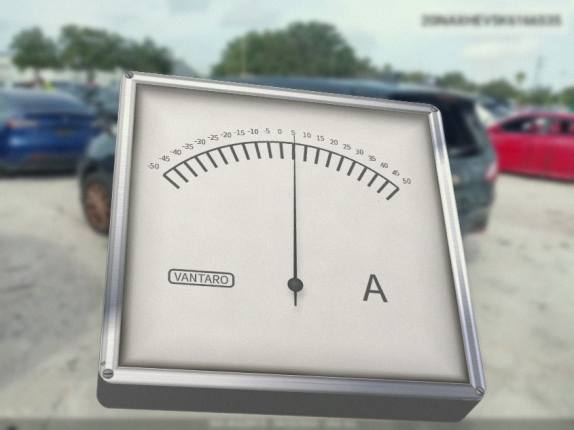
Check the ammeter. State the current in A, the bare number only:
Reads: 5
